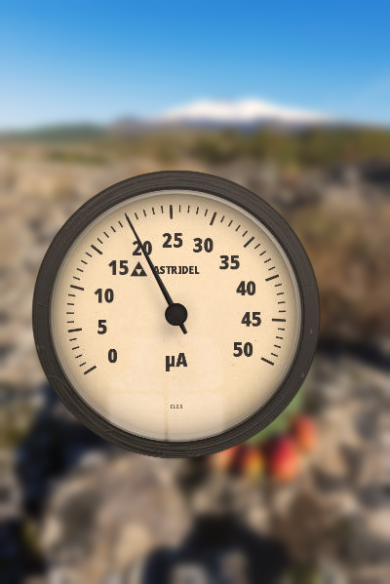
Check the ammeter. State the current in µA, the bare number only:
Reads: 20
